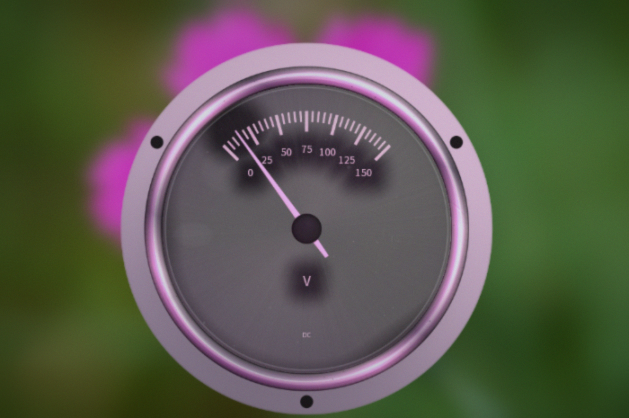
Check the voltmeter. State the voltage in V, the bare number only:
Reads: 15
